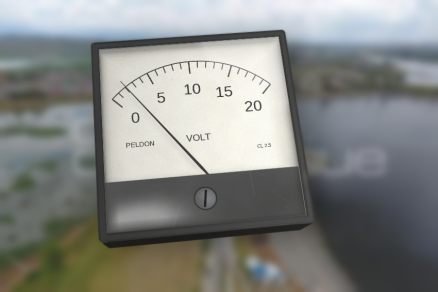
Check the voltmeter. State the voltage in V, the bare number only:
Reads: 2
